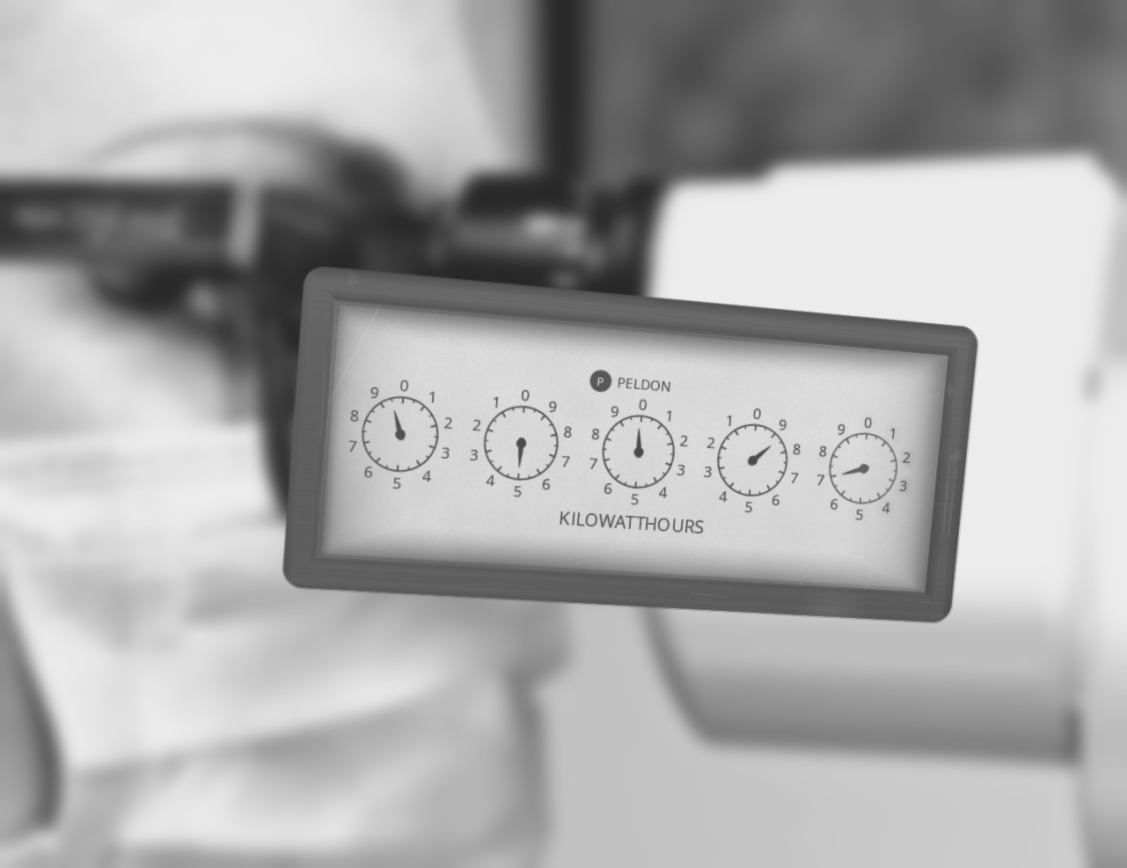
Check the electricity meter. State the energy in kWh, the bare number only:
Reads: 94987
